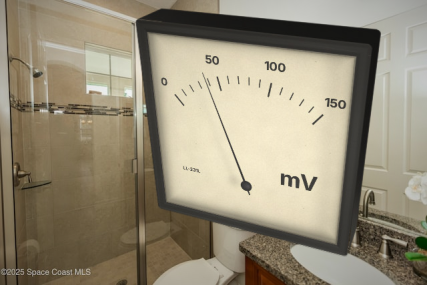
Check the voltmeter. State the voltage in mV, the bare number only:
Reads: 40
